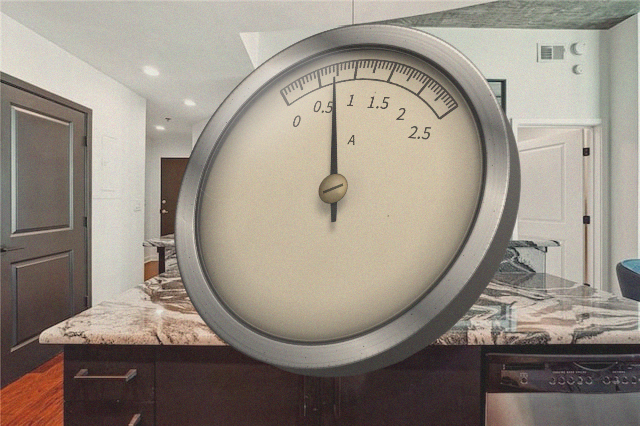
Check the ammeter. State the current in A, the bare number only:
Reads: 0.75
